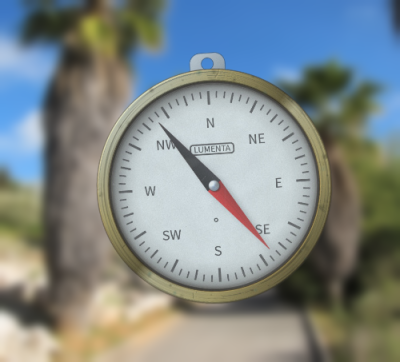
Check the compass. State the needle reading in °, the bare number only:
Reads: 142.5
